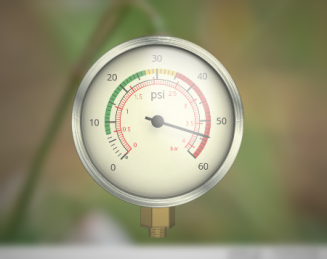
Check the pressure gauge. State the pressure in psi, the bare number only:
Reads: 54
